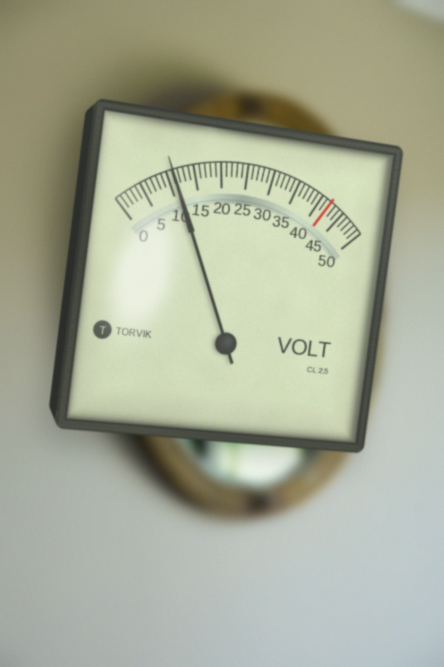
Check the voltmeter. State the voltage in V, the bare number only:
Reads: 11
